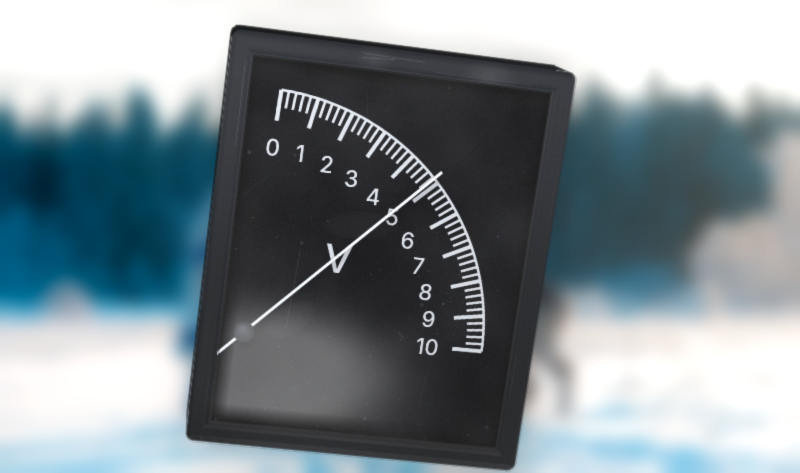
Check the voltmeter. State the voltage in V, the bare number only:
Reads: 4.8
